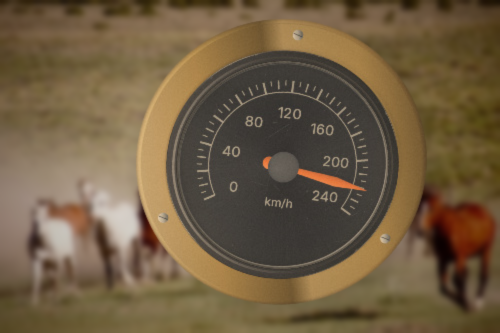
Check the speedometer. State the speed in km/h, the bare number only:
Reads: 220
